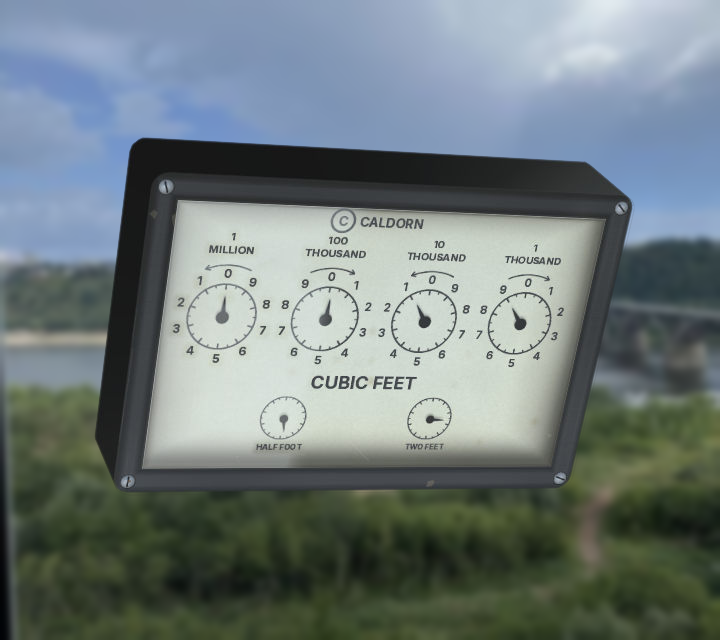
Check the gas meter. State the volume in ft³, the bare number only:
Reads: 900
